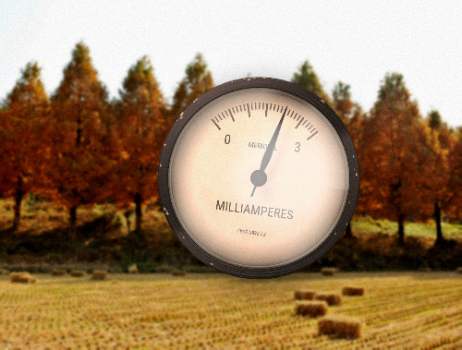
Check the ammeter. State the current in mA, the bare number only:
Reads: 2
